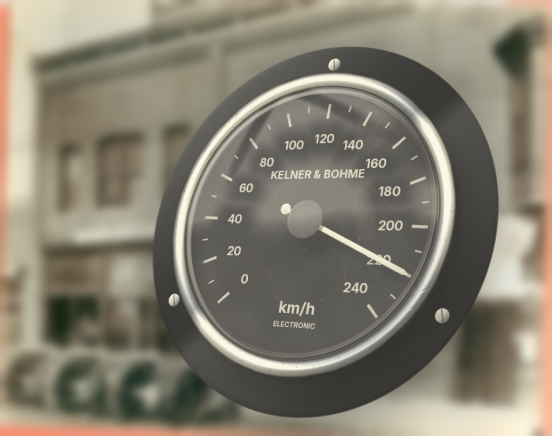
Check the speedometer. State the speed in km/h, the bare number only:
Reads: 220
